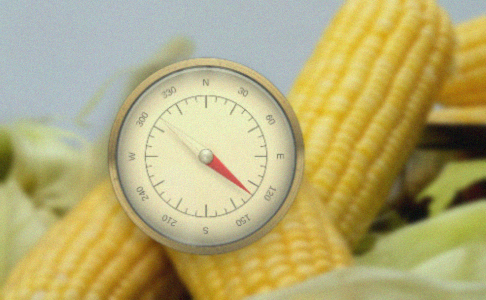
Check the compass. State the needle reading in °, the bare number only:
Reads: 130
